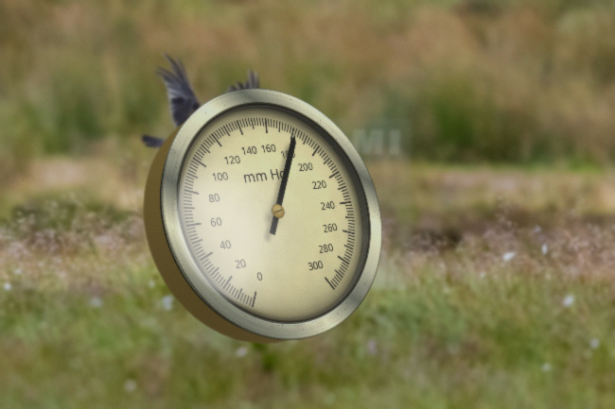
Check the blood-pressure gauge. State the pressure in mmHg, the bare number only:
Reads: 180
